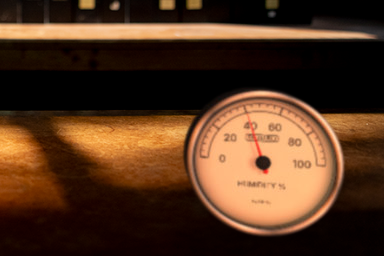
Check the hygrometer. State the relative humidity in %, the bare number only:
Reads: 40
